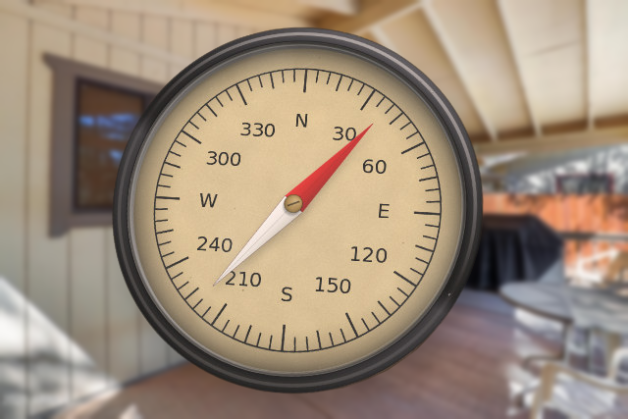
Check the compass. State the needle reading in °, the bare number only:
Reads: 40
